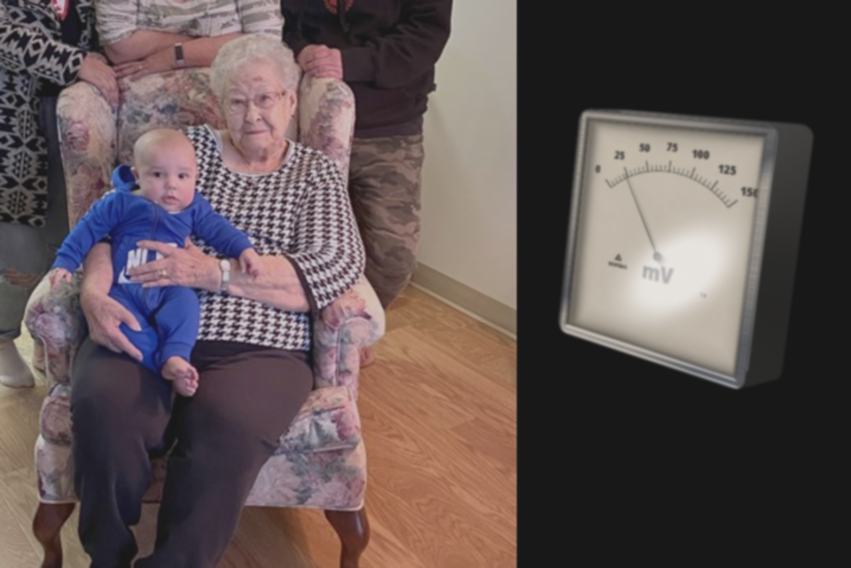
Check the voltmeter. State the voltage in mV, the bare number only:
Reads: 25
